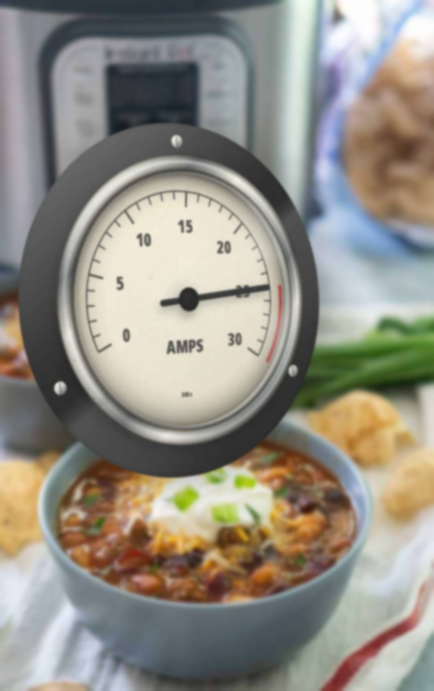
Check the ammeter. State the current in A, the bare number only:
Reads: 25
